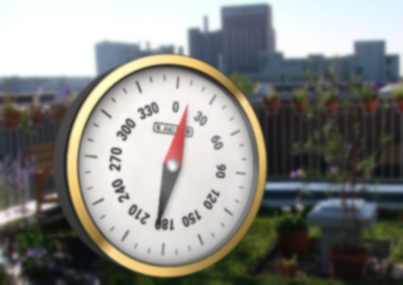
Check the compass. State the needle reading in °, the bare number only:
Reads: 10
